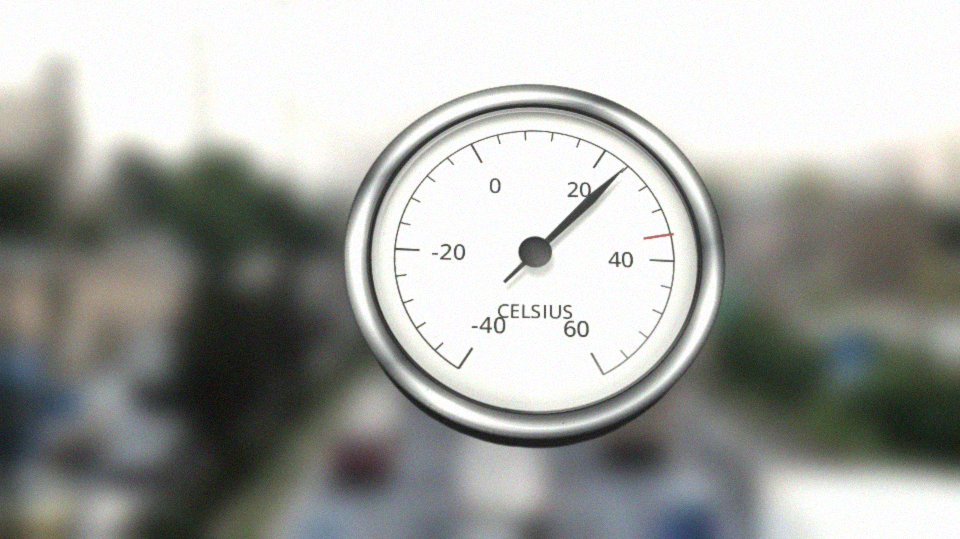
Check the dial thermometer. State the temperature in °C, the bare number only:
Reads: 24
